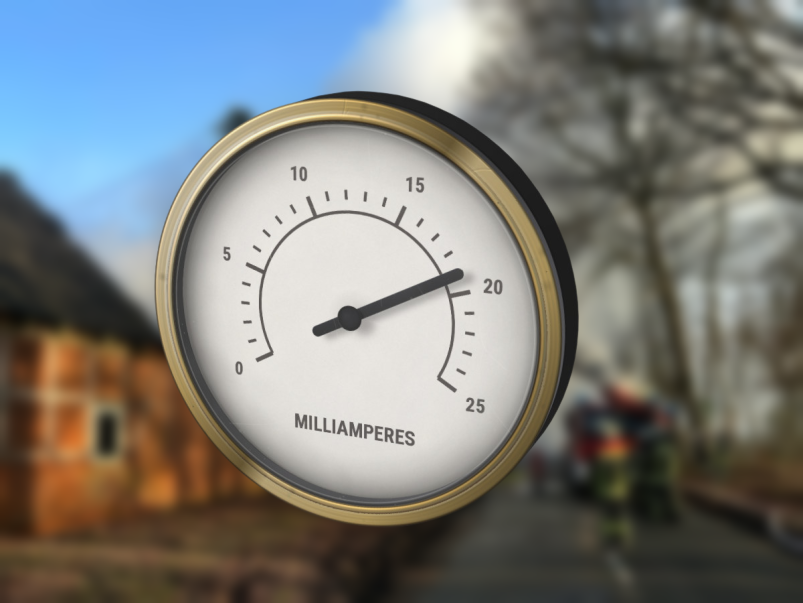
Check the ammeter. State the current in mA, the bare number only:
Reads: 19
